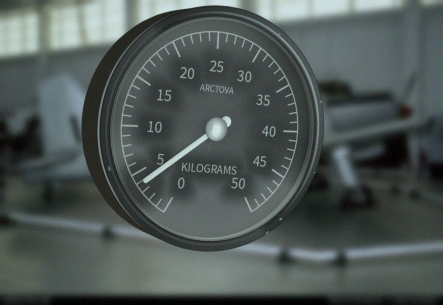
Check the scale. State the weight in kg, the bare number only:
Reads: 4
